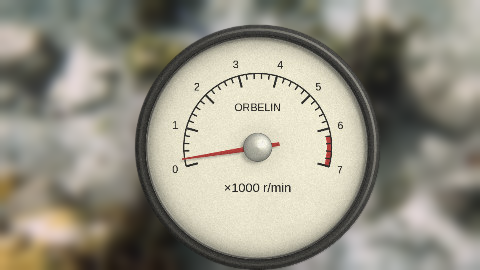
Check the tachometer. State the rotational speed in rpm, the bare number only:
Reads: 200
